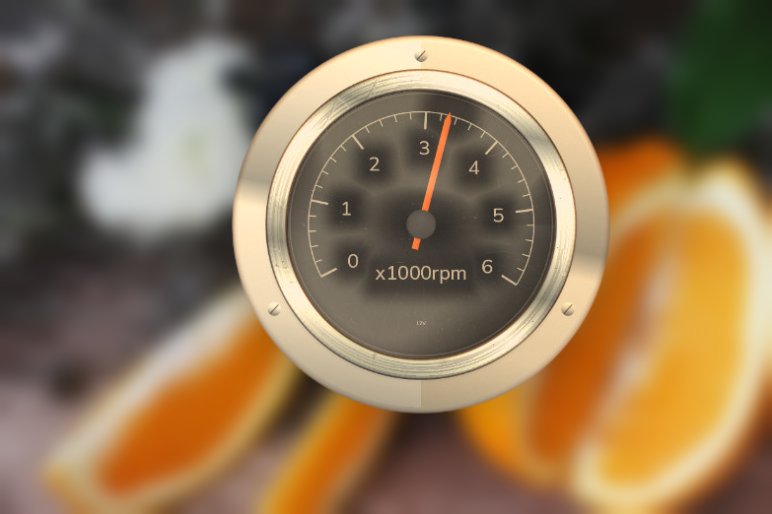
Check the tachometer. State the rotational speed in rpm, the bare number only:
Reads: 3300
